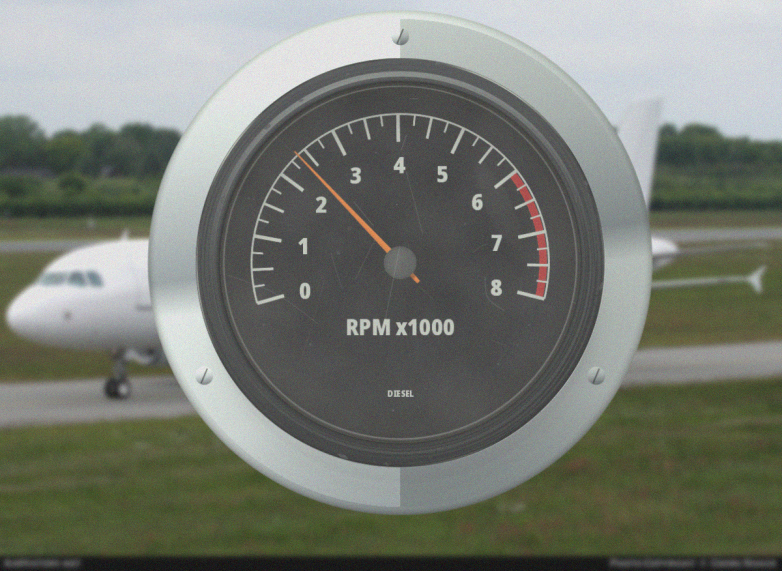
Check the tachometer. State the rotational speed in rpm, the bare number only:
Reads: 2375
